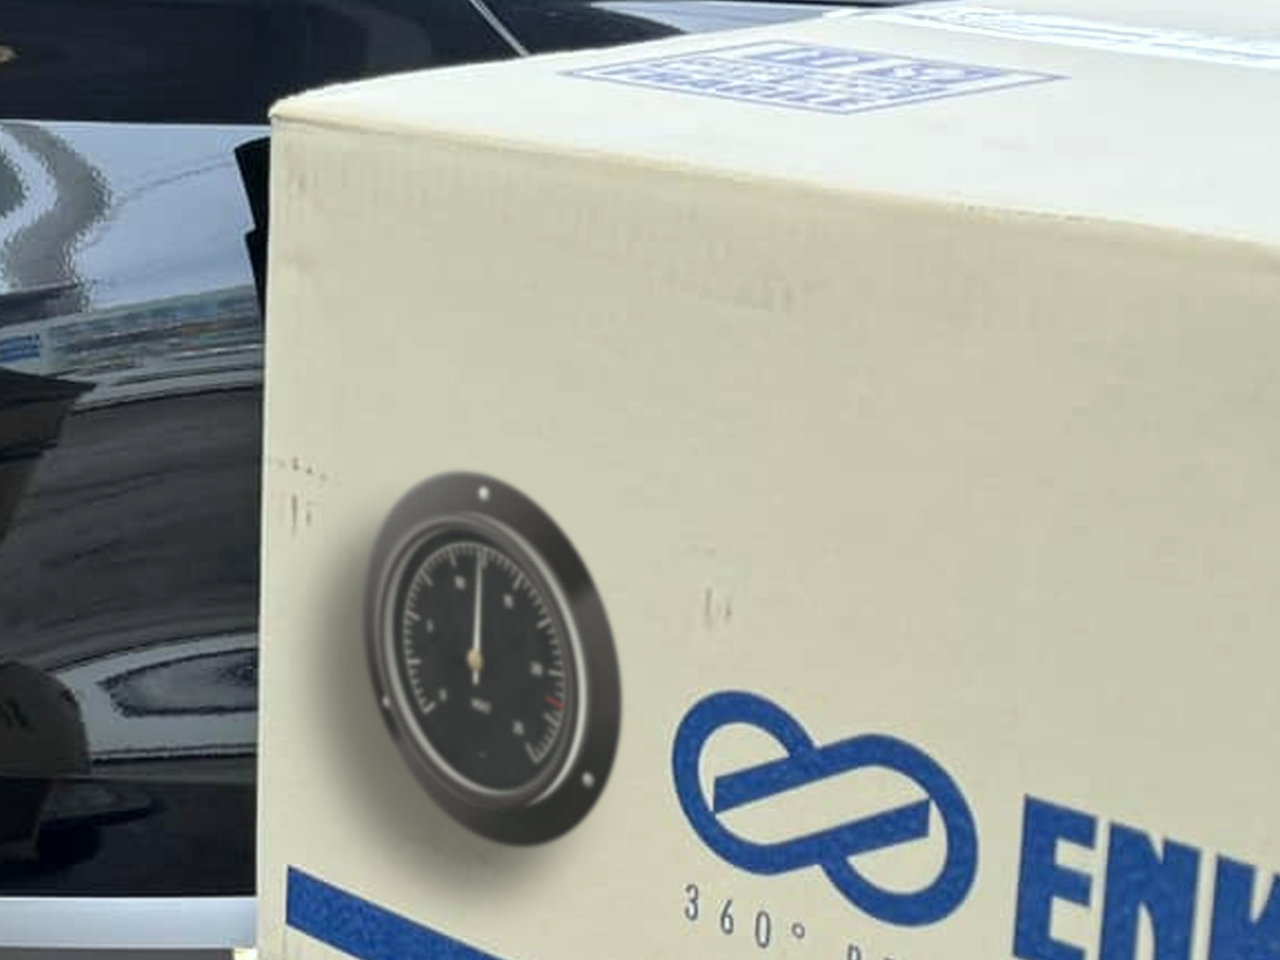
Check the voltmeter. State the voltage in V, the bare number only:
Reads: 12.5
